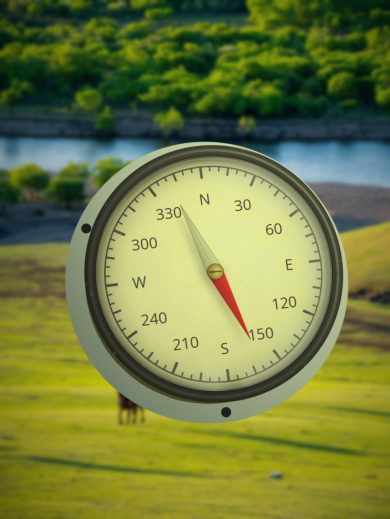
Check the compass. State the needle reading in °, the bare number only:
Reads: 160
